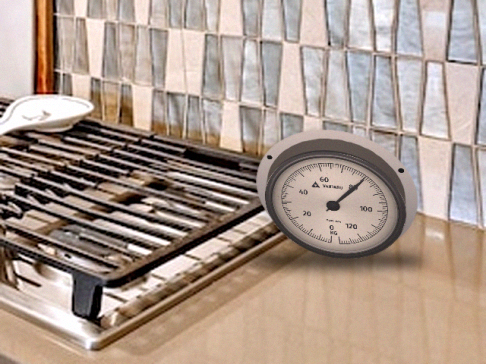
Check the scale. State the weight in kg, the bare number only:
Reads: 80
